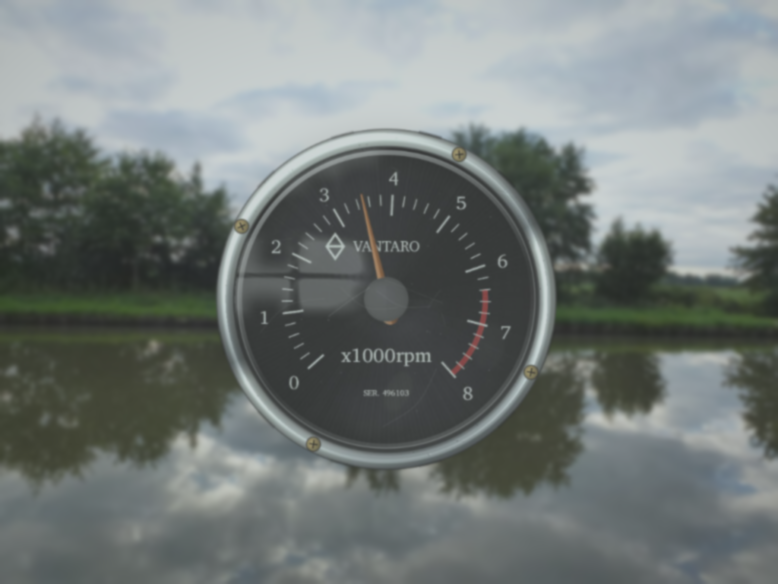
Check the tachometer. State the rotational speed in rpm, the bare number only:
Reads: 3500
